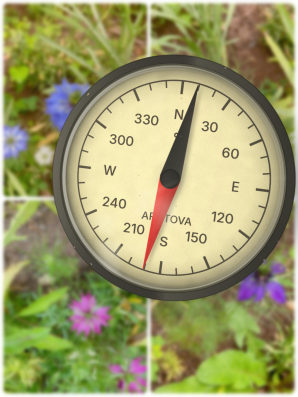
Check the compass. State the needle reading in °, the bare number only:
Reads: 190
